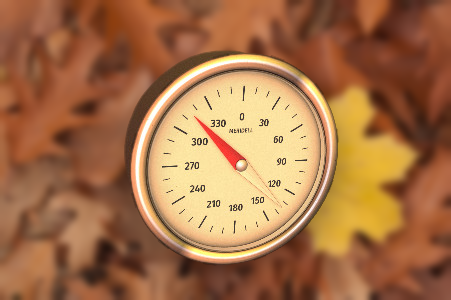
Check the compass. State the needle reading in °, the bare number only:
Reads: 315
